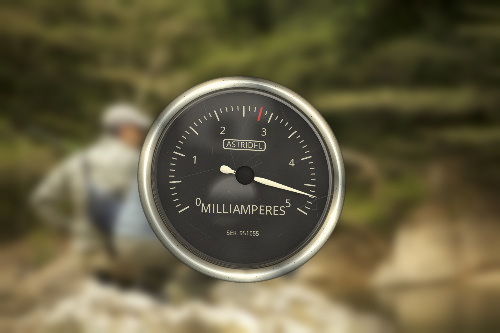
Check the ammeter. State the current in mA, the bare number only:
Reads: 4.7
